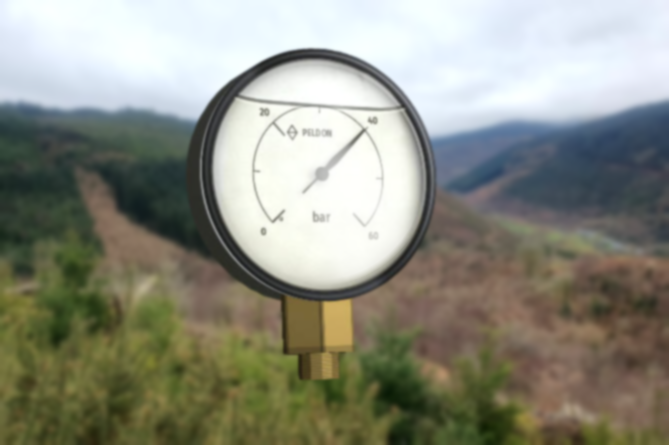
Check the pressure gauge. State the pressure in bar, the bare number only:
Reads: 40
